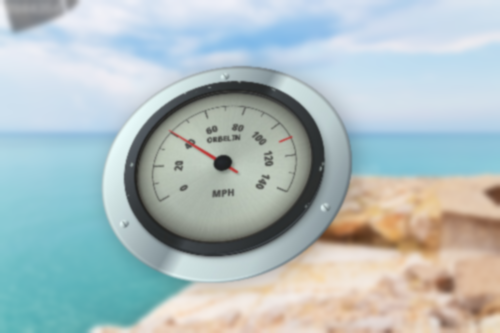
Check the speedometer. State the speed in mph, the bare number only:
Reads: 40
